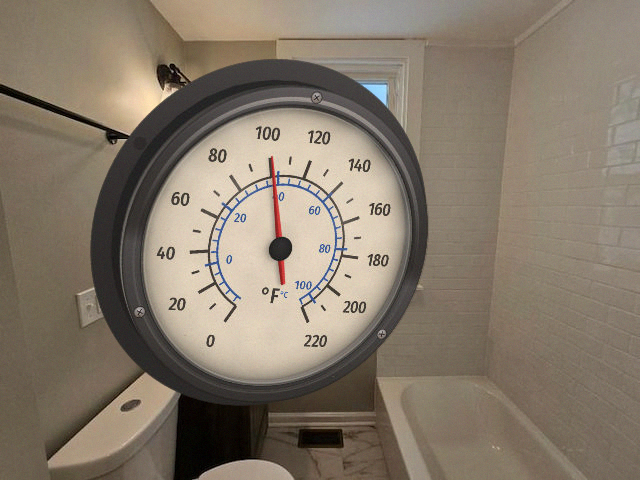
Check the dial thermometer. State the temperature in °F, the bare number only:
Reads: 100
